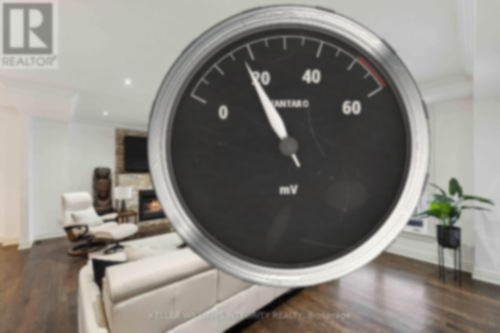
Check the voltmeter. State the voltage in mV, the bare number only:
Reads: 17.5
